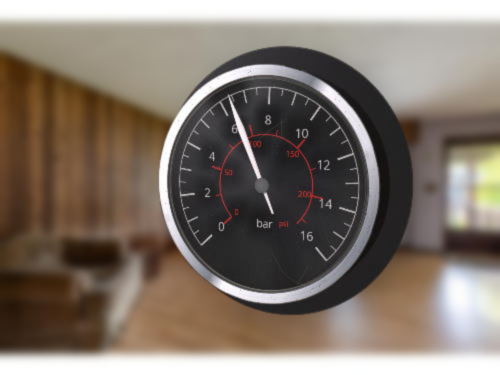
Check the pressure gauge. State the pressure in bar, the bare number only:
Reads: 6.5
